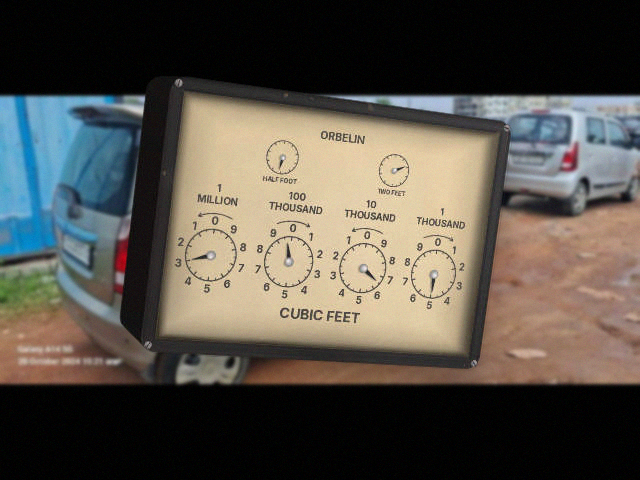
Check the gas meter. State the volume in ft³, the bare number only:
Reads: 296500
